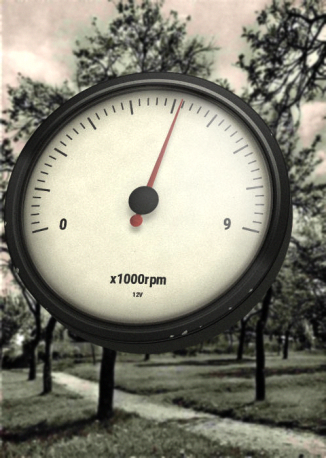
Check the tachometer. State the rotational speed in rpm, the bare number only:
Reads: 5200
